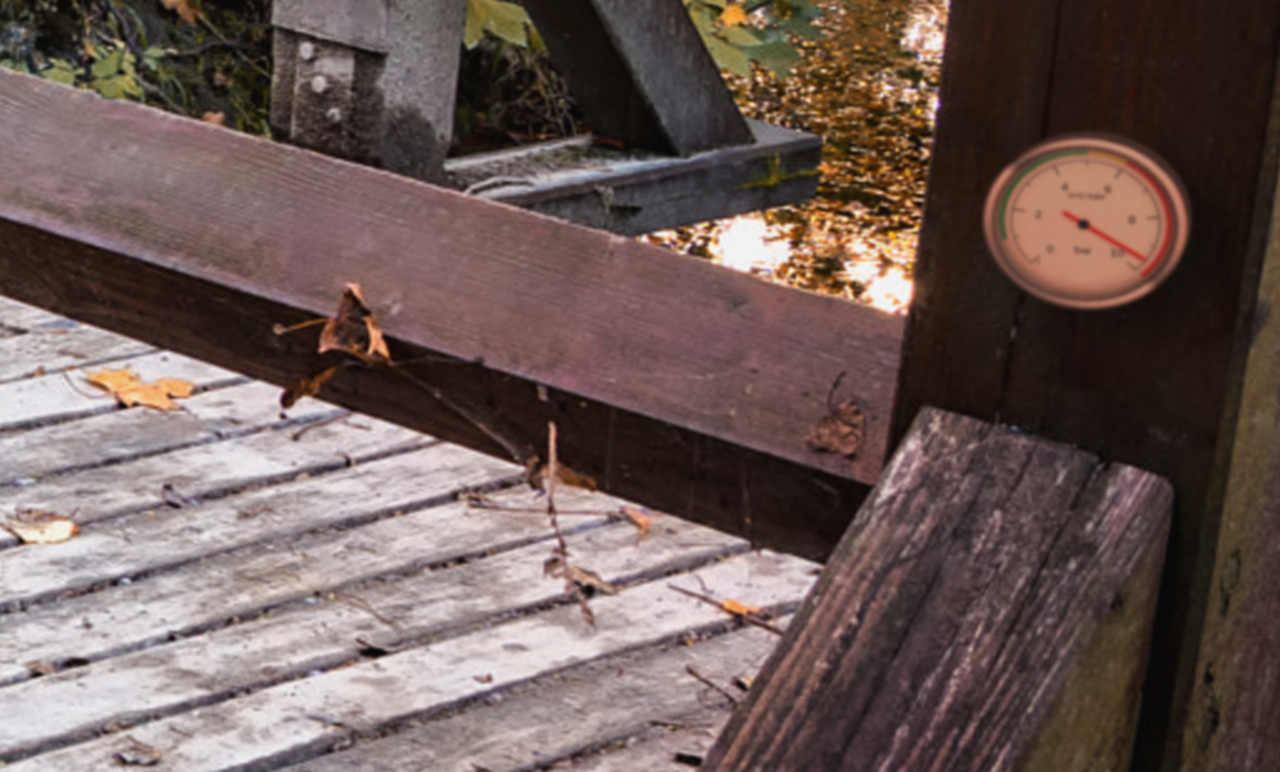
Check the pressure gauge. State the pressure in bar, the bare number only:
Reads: 9.5
